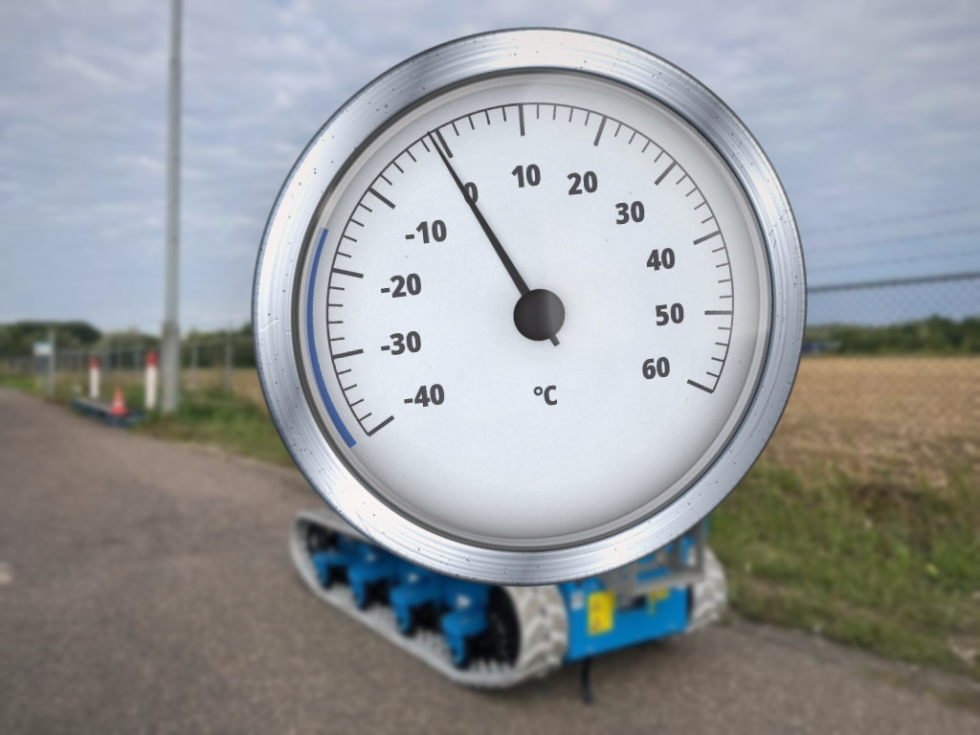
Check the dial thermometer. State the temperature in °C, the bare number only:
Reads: -1
